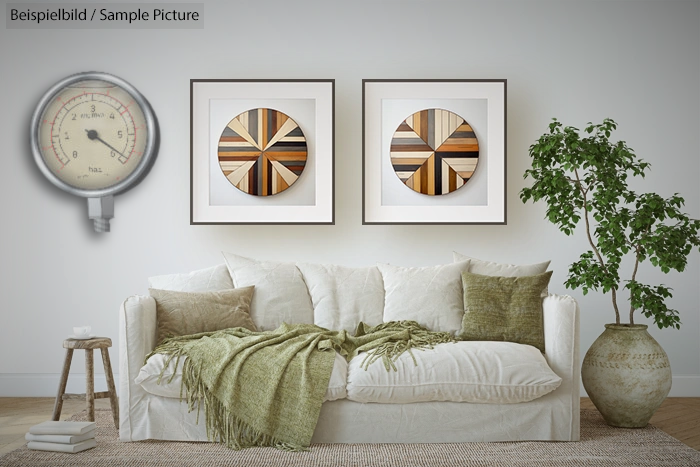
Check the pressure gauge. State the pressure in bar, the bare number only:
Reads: 5.8
